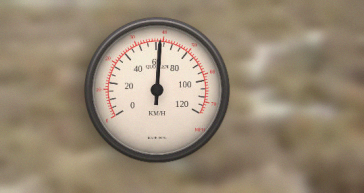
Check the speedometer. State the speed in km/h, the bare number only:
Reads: 62.5
